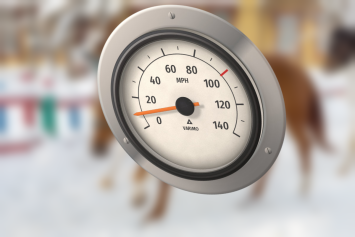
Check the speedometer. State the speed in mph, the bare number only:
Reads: 10
